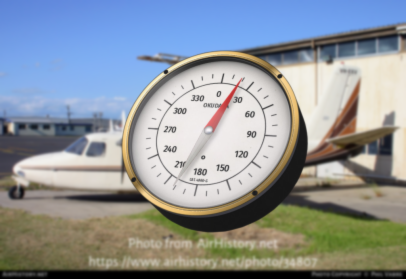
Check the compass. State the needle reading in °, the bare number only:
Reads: 20
